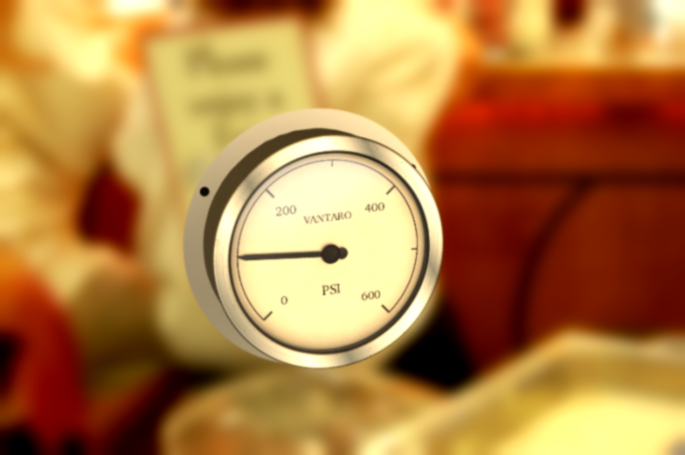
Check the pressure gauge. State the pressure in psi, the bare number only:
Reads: 100
